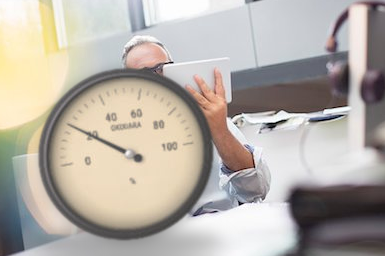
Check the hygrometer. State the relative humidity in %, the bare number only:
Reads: 20
